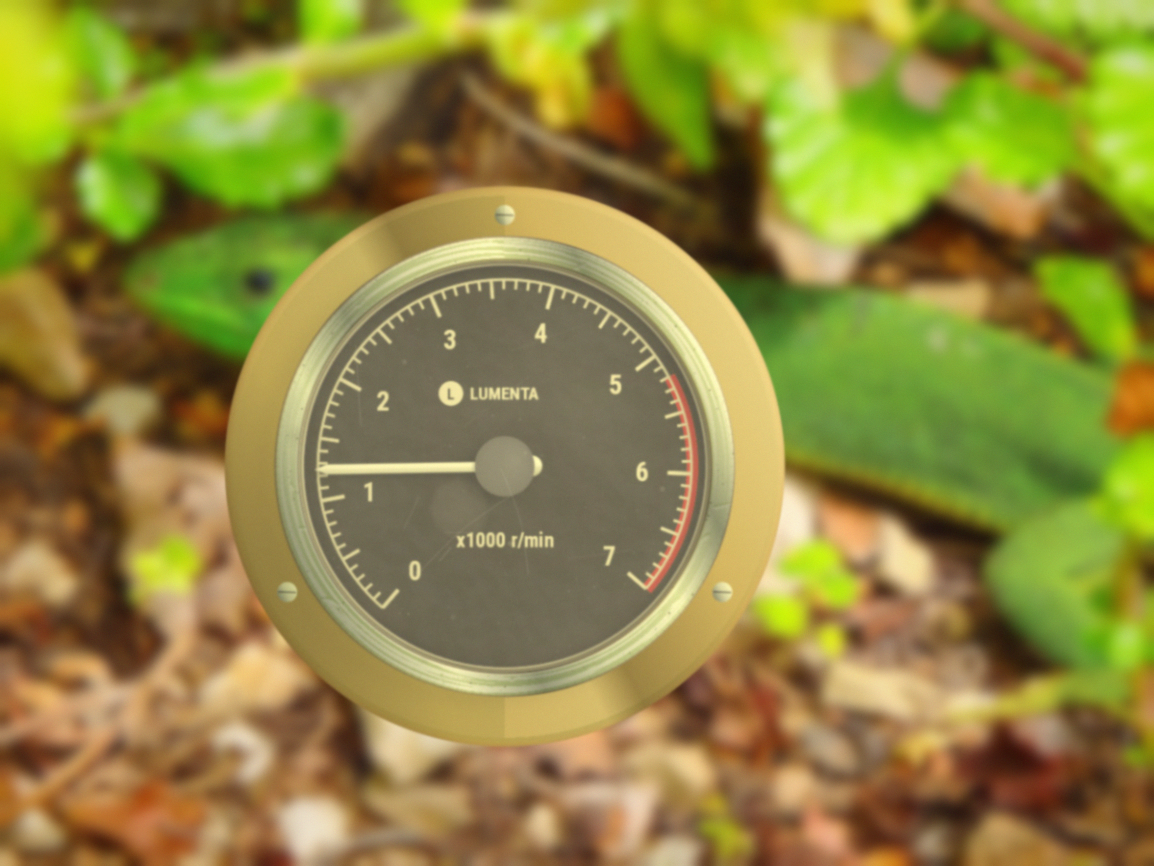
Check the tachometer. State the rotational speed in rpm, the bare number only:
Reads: 1250
